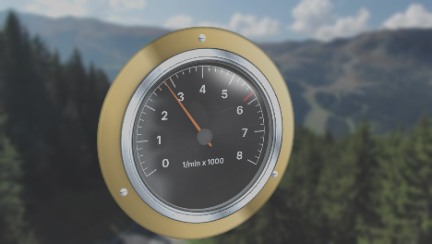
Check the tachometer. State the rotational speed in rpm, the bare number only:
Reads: 2800
